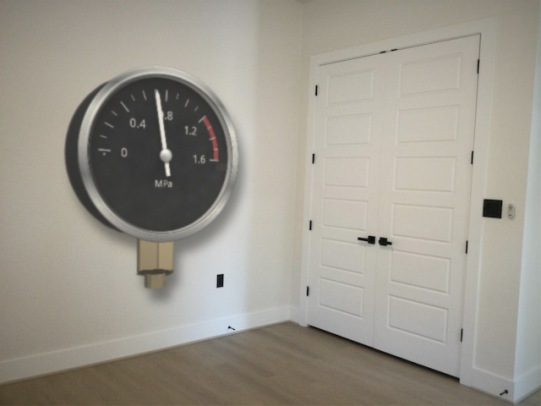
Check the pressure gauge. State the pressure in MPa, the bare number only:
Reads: 0.7
